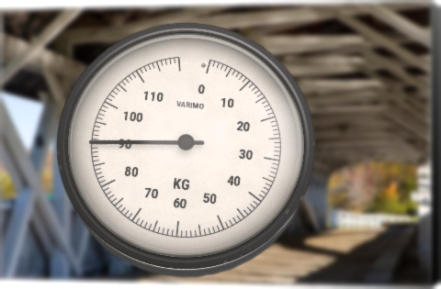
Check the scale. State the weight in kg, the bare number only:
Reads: 90
